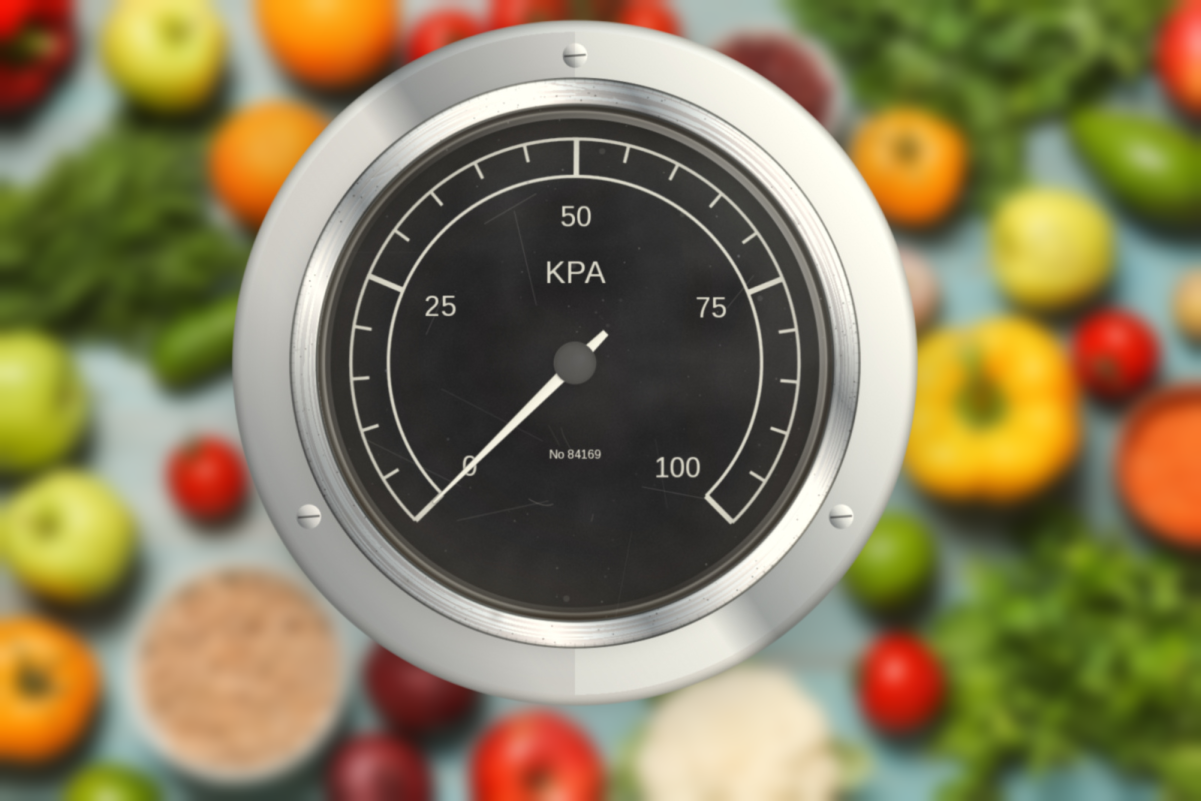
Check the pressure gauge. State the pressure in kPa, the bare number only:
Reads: 0
